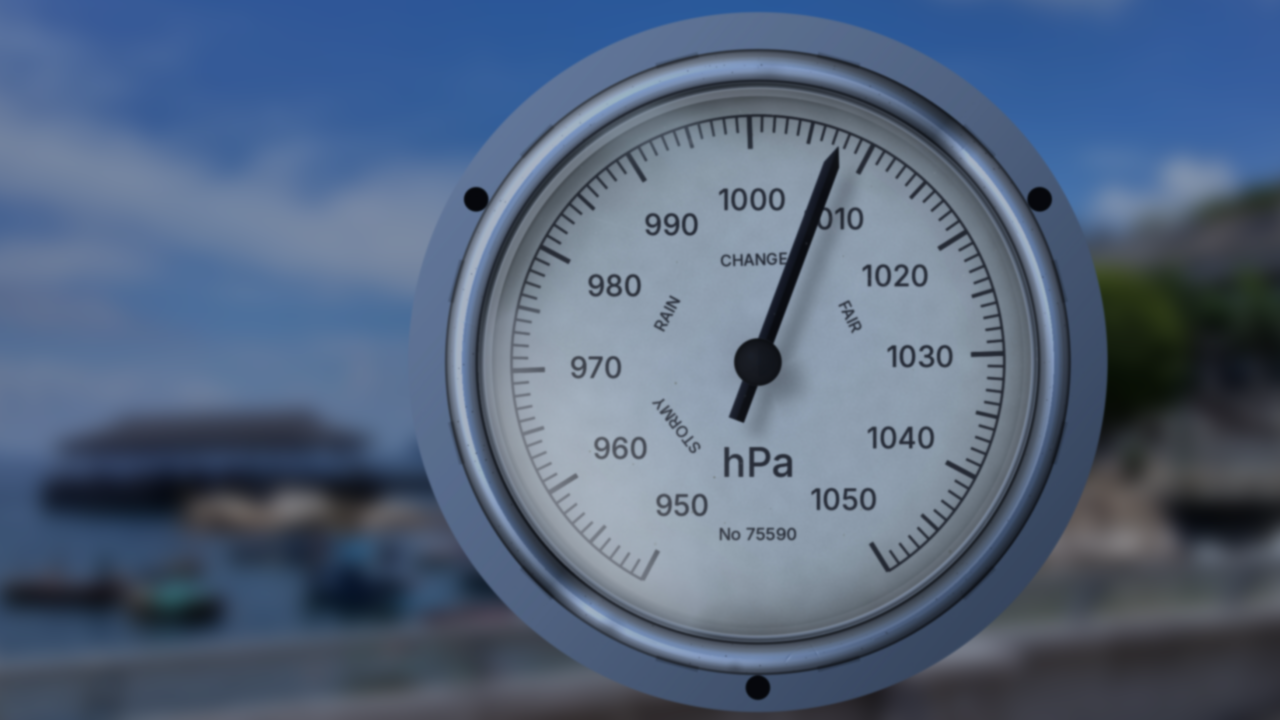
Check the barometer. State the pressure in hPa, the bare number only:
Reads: 1007.5
